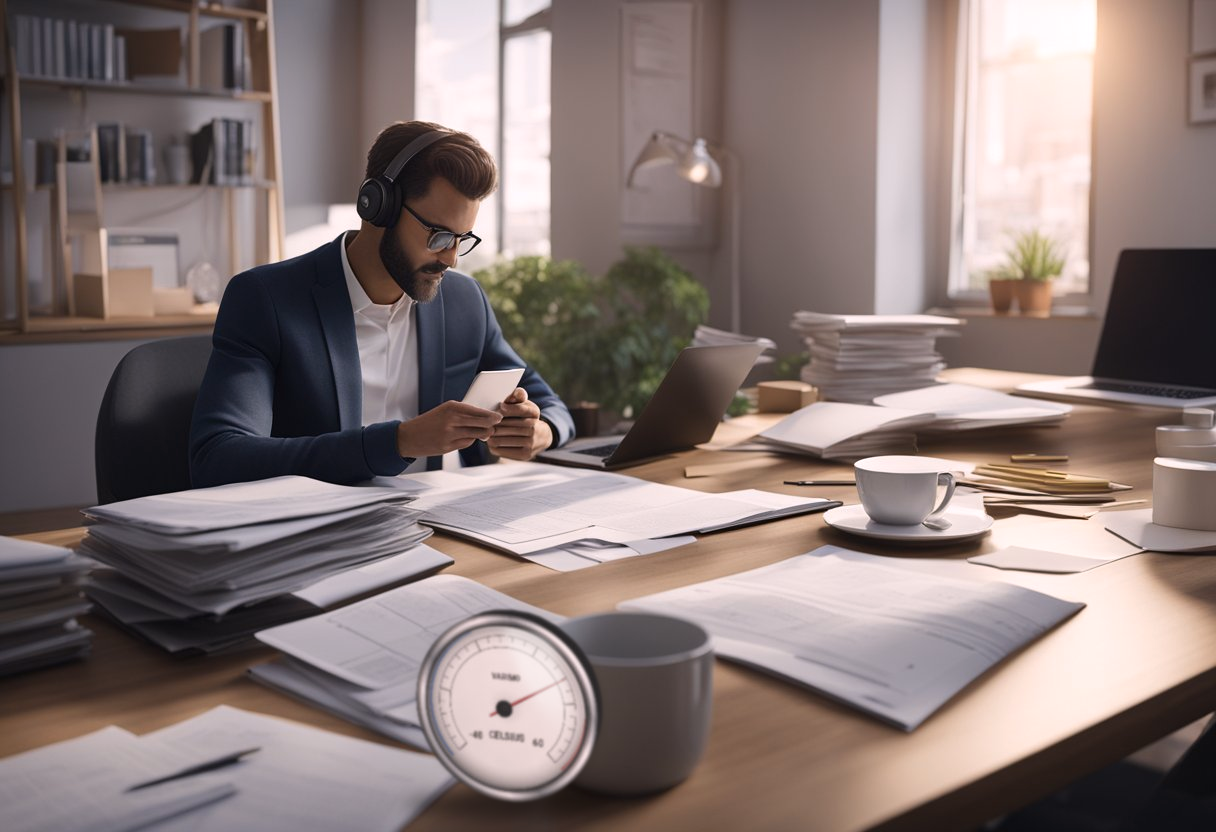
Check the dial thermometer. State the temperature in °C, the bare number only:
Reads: 32
